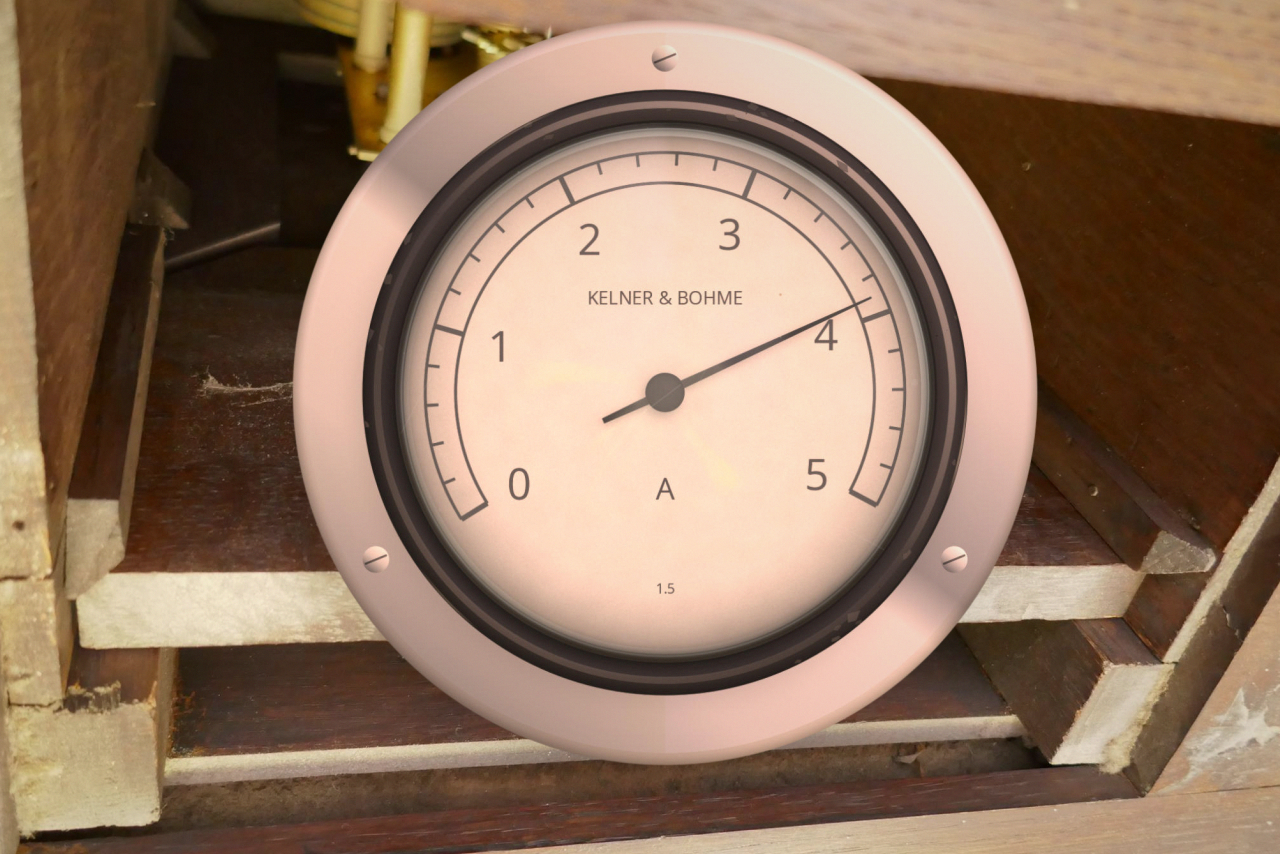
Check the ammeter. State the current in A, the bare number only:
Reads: 3.9
